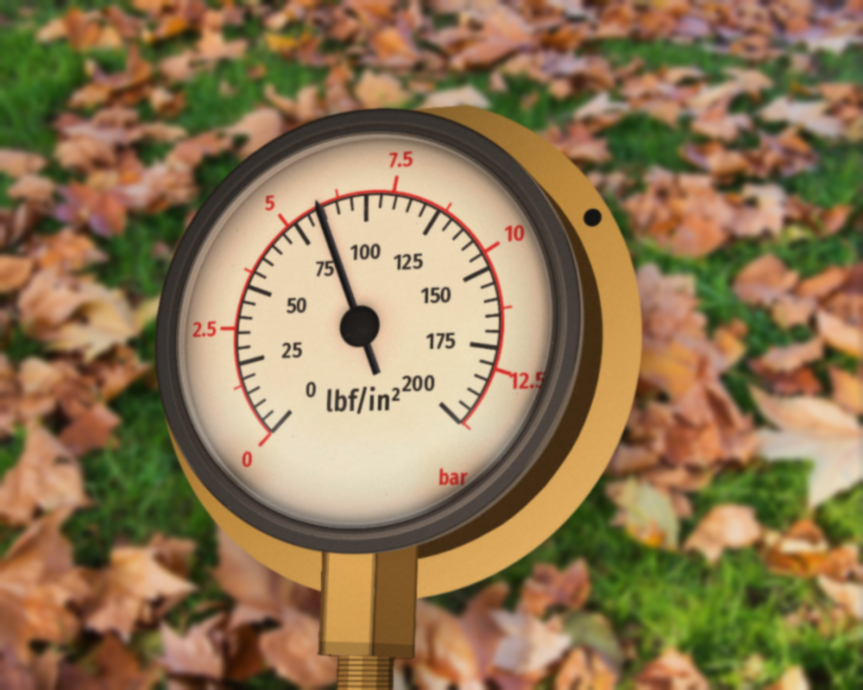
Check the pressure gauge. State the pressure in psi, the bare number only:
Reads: 85
